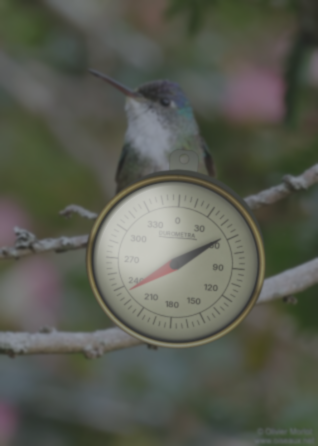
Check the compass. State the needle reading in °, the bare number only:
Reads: 235
